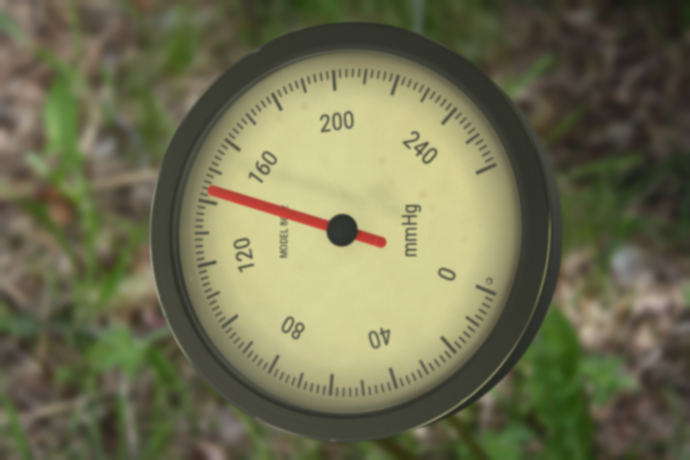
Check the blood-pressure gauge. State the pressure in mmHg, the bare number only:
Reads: 144
